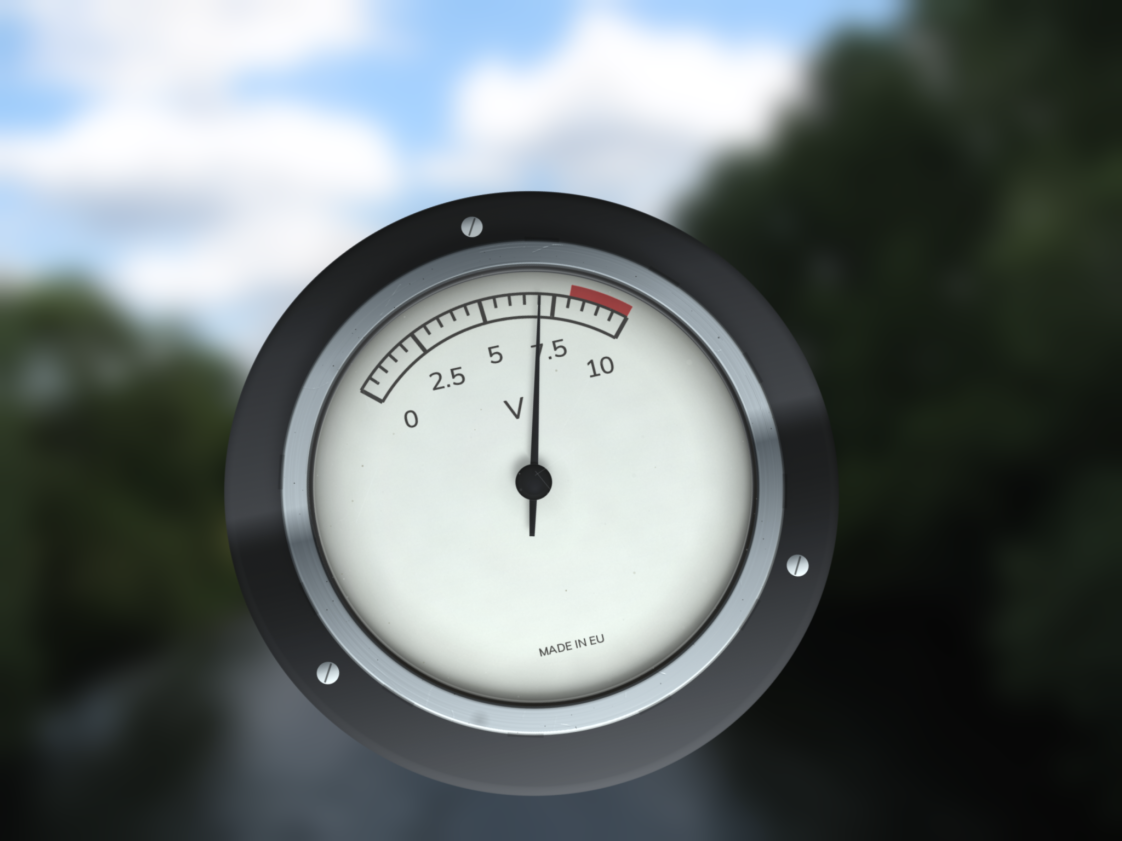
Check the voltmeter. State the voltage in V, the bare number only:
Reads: 7
